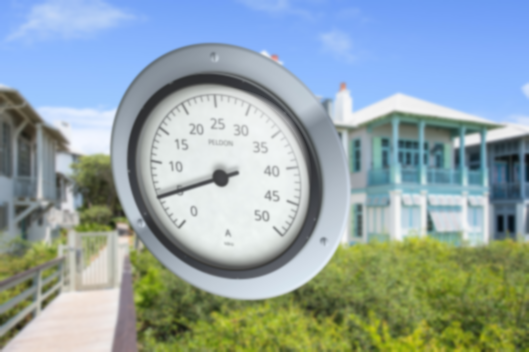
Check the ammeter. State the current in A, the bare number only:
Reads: 5
